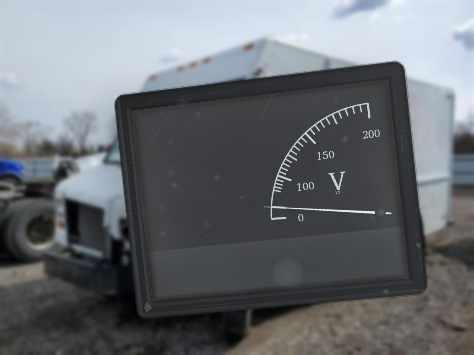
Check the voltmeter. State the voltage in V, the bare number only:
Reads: 50
